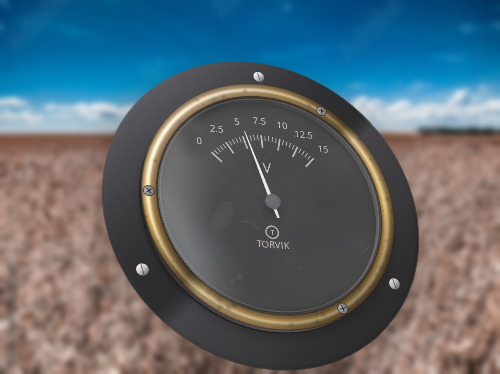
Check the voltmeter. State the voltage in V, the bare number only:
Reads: 5
